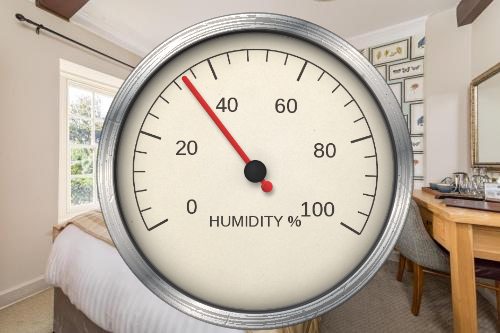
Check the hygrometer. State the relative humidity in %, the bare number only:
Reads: 34
